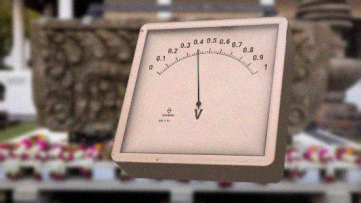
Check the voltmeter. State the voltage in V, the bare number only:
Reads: 0.4
